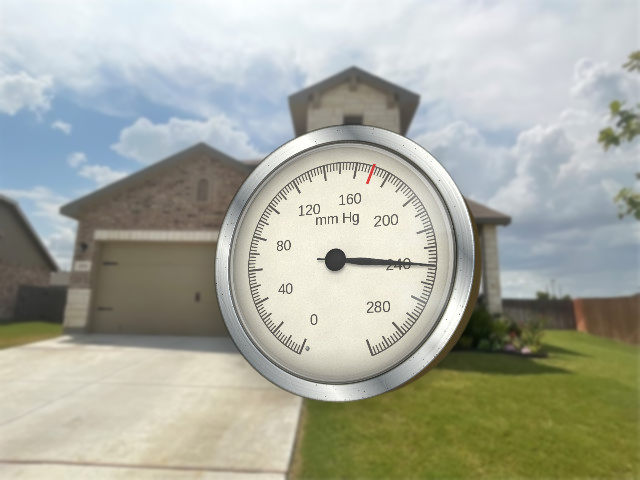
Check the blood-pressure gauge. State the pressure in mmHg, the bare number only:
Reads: 240
